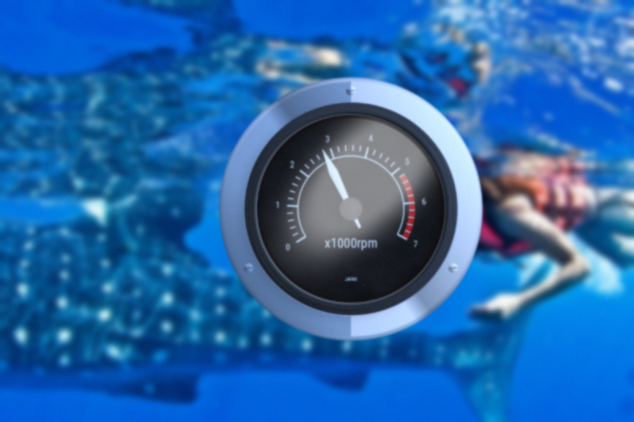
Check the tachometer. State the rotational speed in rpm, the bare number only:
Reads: 2800
